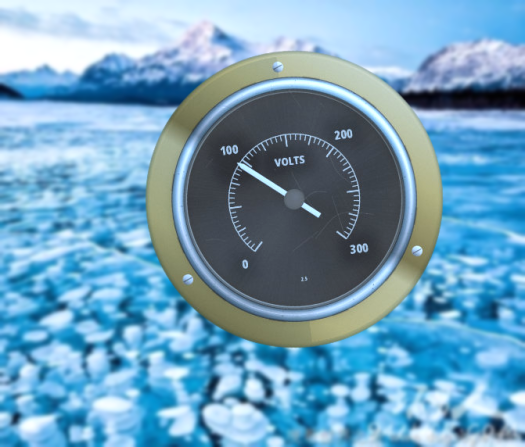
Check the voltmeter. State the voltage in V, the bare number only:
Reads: 95
